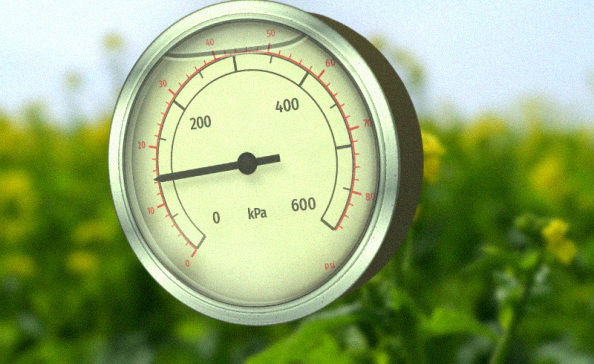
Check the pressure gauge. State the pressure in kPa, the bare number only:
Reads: 100
